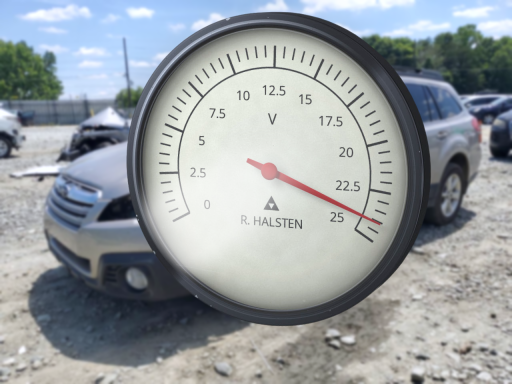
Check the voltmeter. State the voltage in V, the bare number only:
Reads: 24
